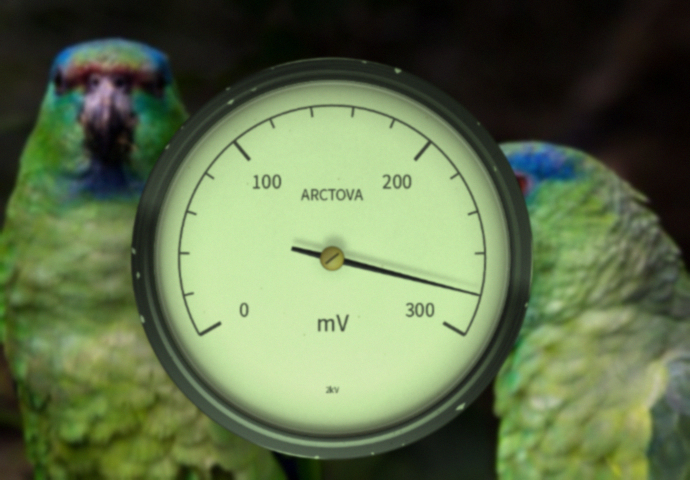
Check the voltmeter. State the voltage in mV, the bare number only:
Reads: 280
